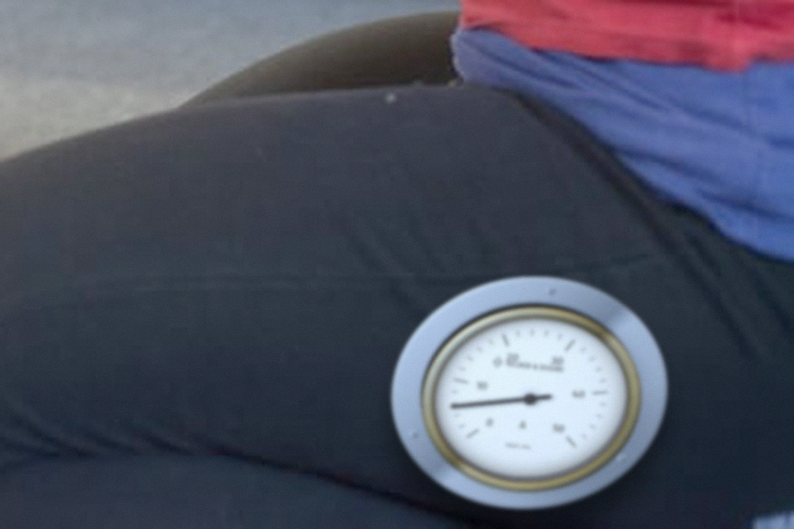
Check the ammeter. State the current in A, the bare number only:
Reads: 6
